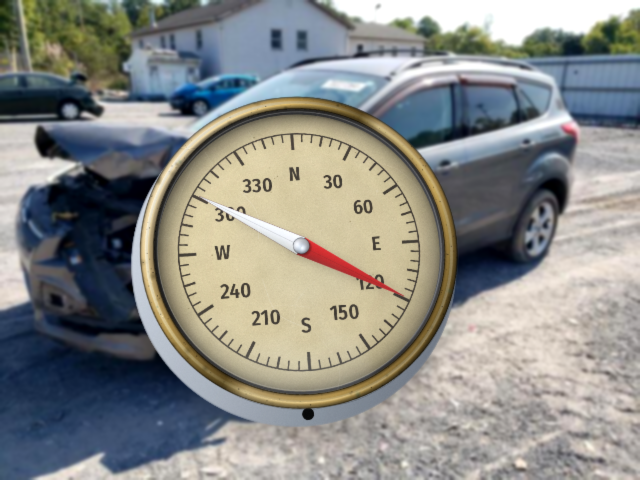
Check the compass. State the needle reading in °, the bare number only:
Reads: 120
